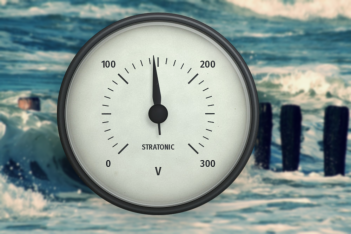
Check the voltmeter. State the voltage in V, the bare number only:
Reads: 145
